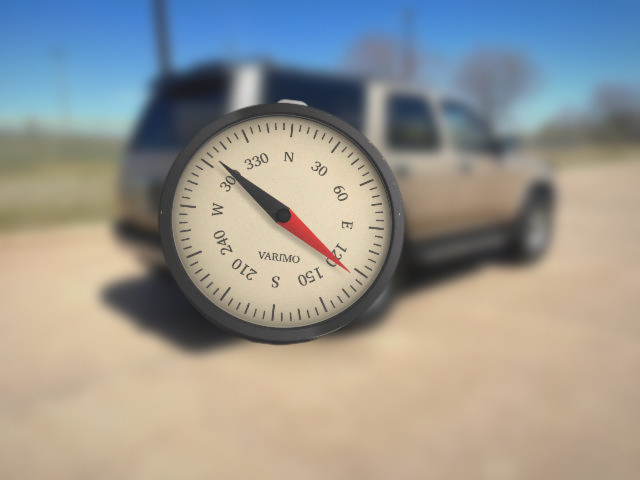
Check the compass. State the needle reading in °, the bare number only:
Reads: 125
